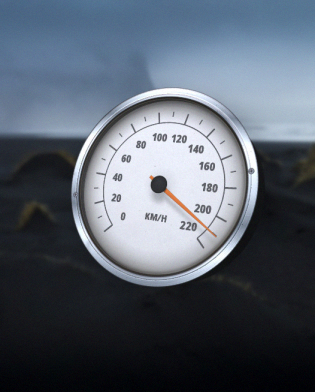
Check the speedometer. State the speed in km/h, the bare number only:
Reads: 210
